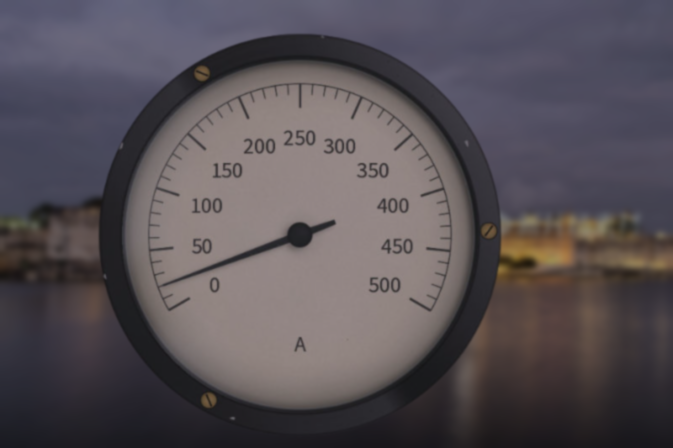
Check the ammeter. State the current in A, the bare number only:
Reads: 20
